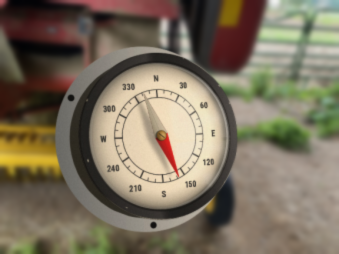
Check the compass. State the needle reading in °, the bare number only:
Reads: 160
